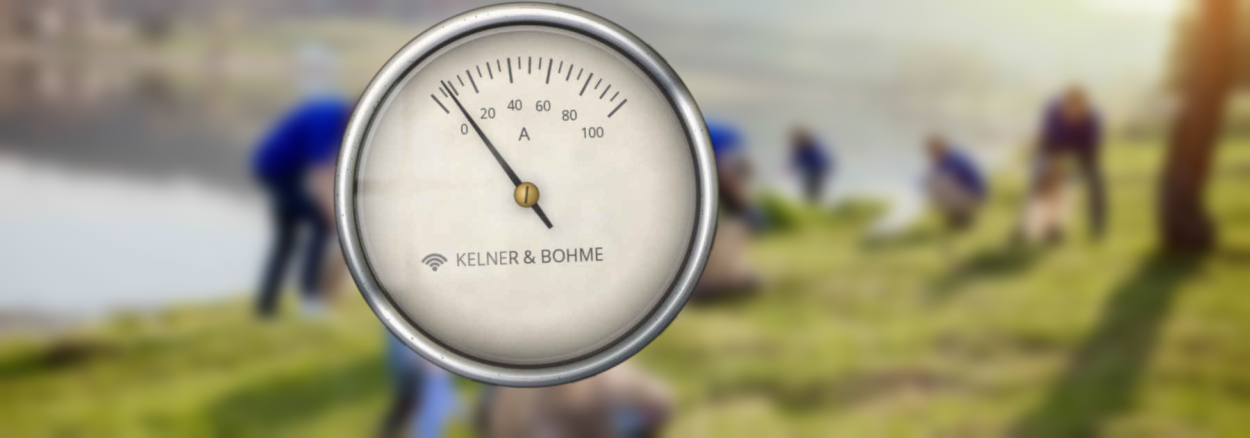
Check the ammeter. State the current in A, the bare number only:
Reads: 7.5
